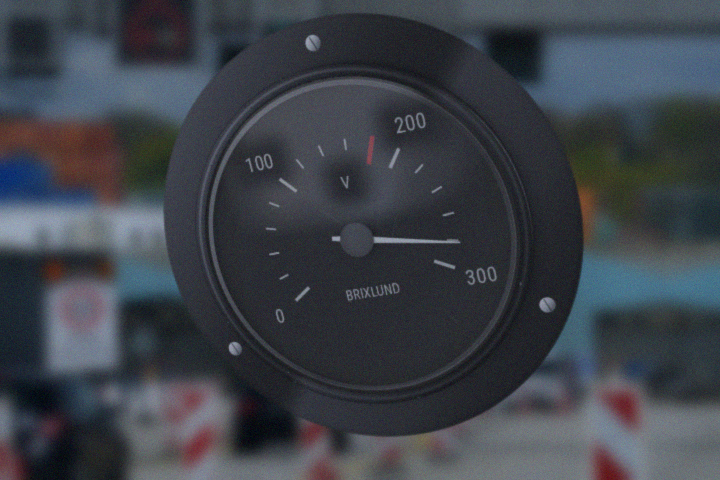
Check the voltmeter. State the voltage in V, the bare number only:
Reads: 280
